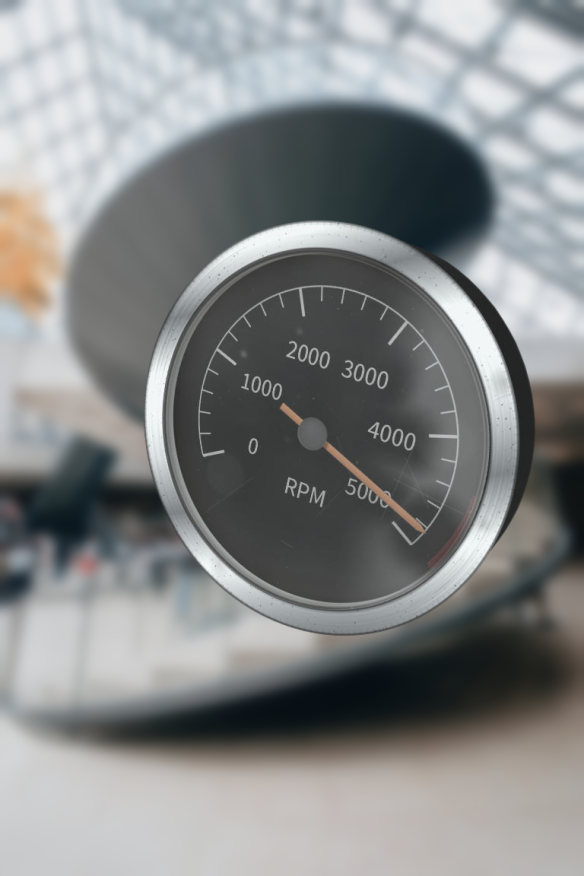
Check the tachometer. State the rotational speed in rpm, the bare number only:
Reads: 4800
